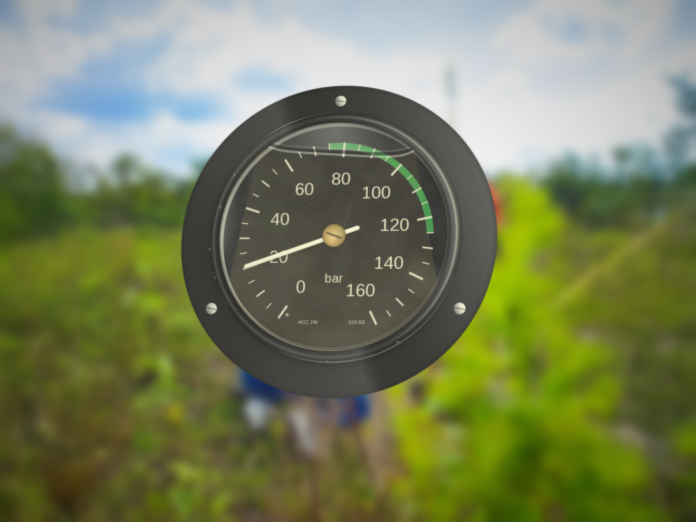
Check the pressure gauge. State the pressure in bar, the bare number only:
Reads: 20
